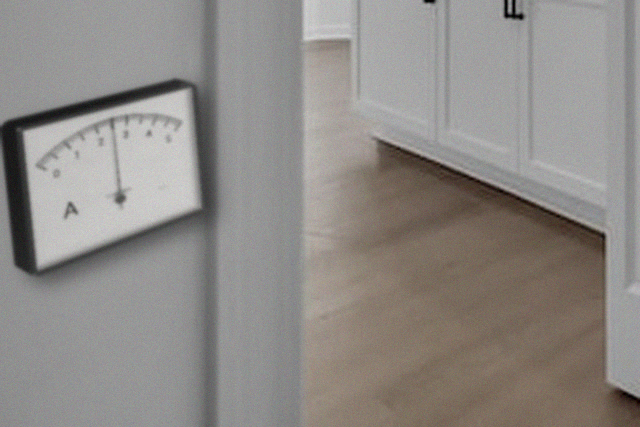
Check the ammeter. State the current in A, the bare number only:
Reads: 2.5
